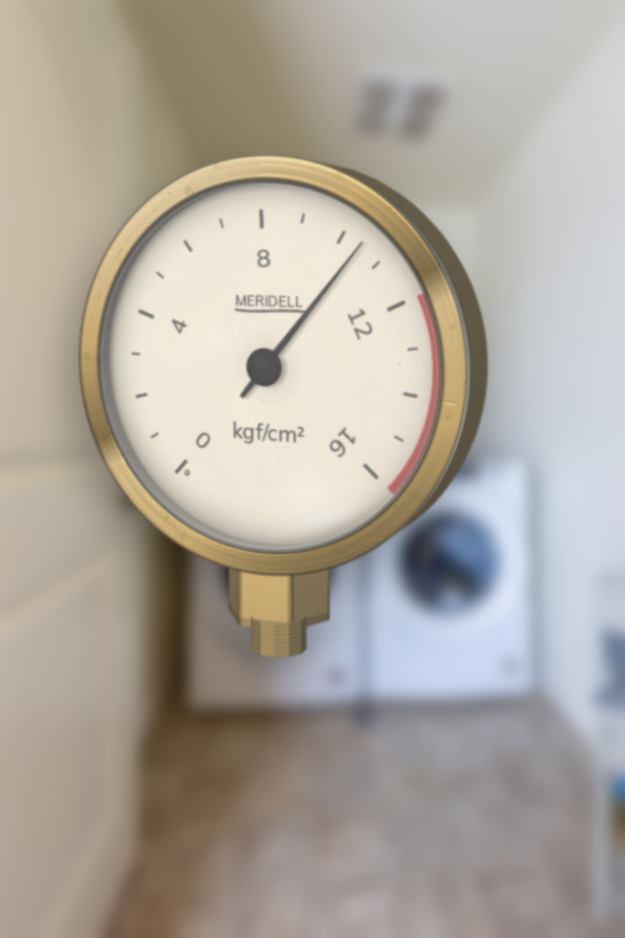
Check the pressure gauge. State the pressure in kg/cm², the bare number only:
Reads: 10.5
